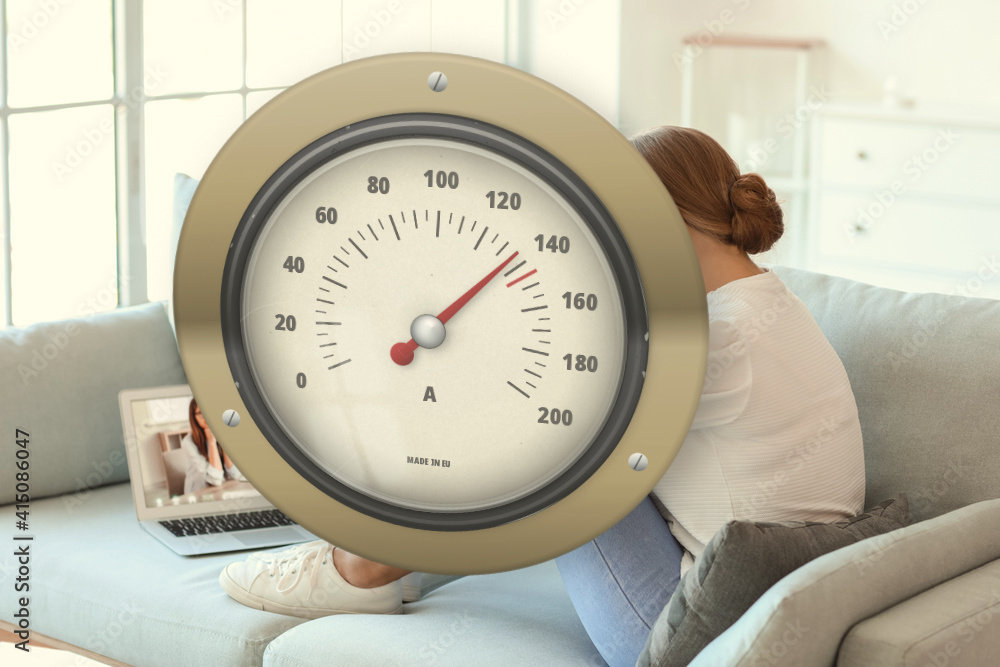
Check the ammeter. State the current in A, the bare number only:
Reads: 135
